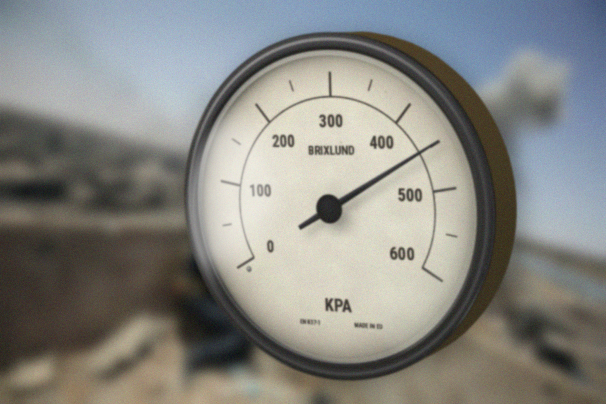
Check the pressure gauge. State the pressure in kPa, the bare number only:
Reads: 450
